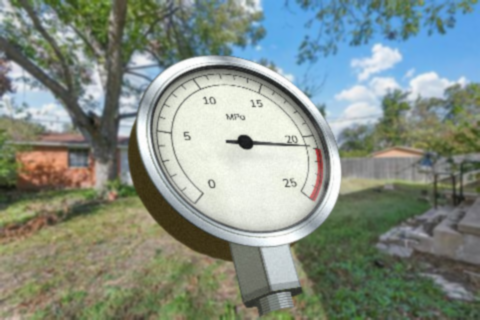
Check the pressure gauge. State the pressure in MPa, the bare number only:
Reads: 21
